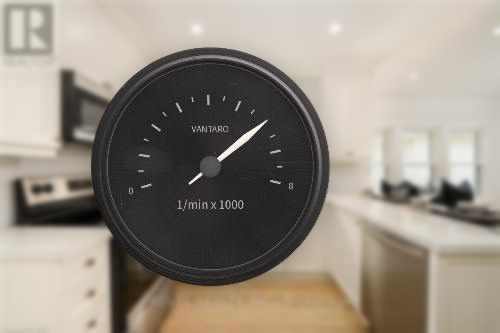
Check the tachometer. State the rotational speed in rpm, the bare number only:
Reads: 6000
